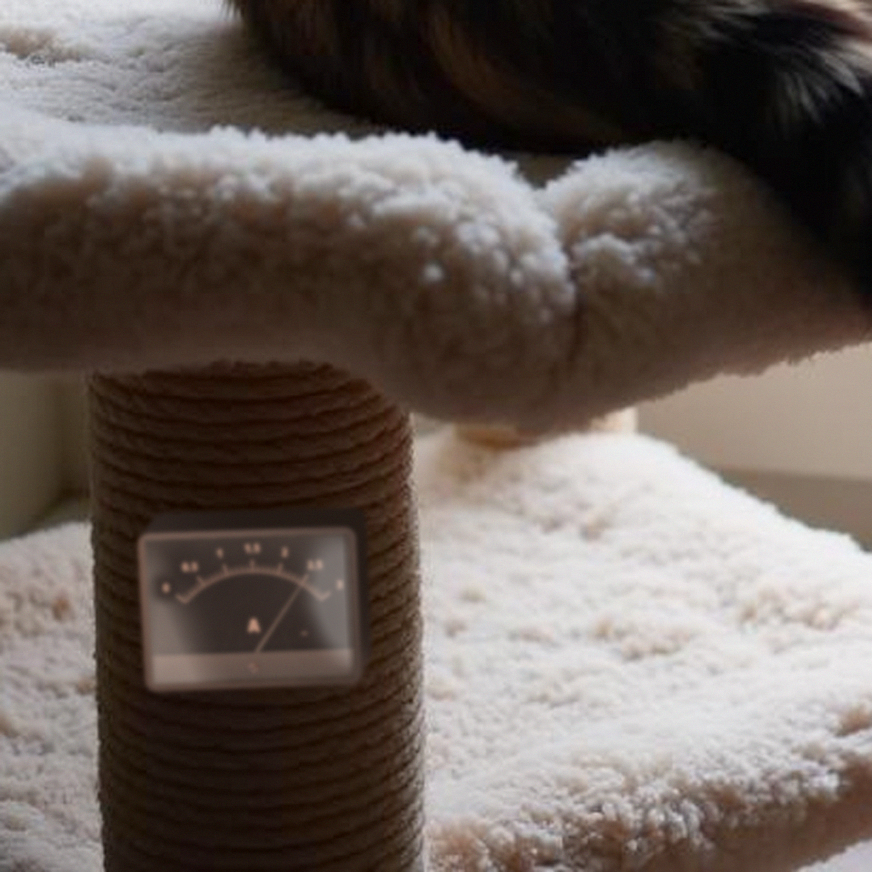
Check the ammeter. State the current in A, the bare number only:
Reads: 2.5
